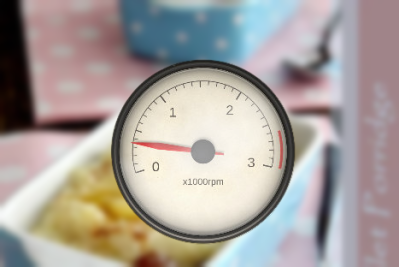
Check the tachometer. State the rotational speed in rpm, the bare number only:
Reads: 350
